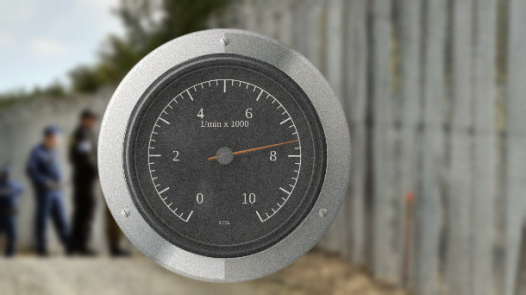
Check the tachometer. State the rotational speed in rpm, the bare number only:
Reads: 7600
